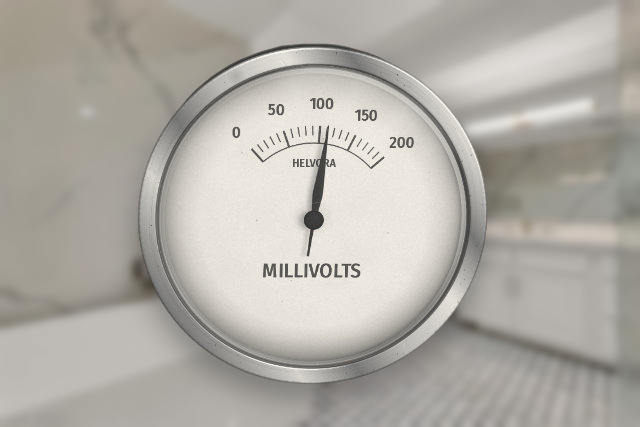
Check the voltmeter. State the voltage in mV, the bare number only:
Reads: 110
